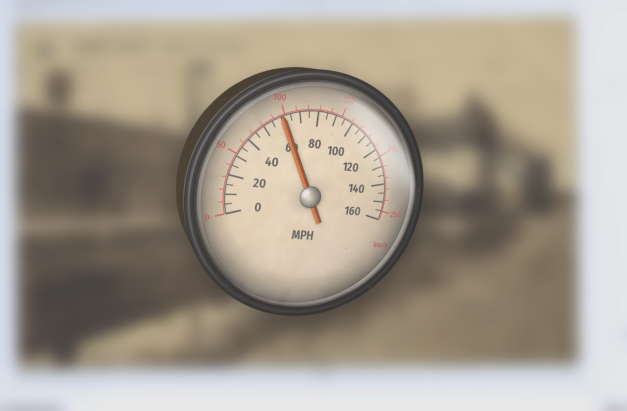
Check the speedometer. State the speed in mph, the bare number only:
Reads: 60
